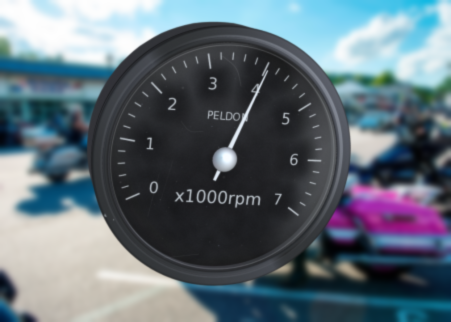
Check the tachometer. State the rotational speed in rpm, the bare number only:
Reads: 4000
